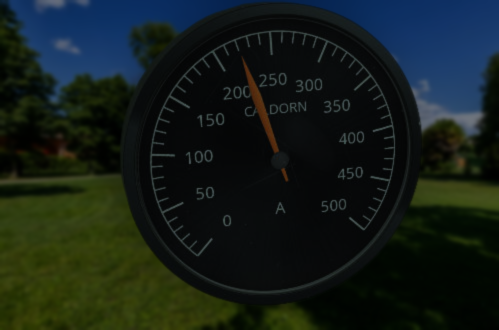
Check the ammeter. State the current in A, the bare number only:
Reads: 220
